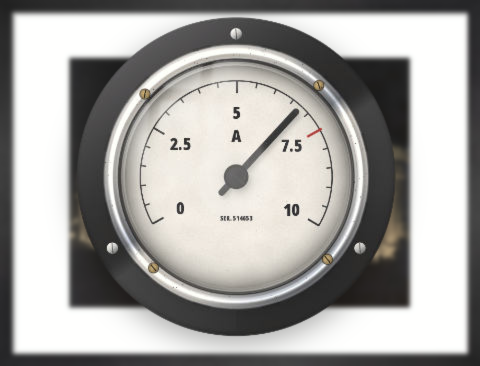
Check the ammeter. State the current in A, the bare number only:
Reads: 6.75
